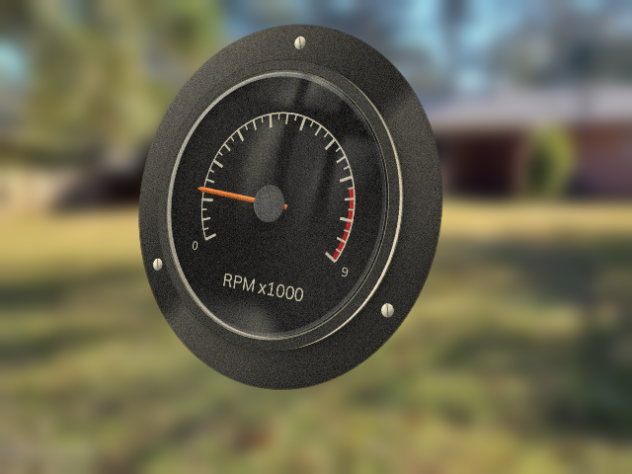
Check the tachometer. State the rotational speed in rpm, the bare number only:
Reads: 1250
